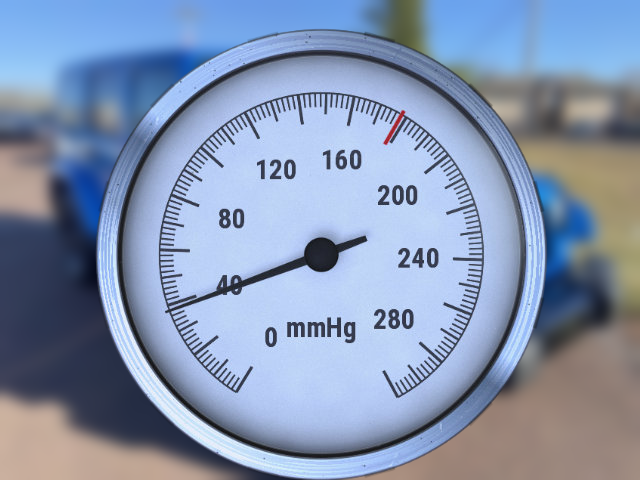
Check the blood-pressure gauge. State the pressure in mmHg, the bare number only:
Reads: 38
